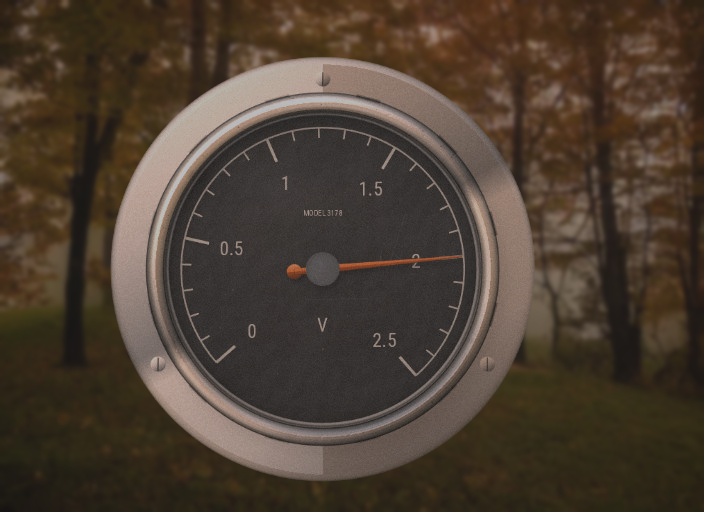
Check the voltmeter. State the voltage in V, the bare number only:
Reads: 2
